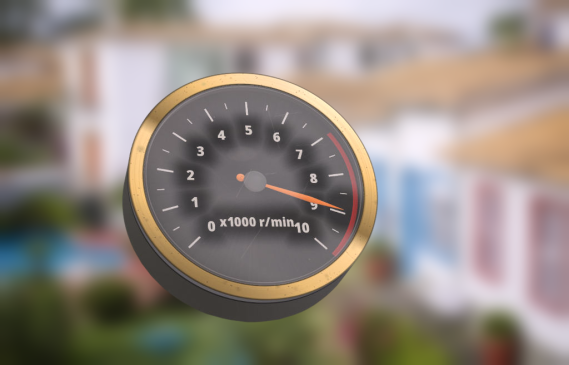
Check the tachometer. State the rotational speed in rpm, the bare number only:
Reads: 9000
